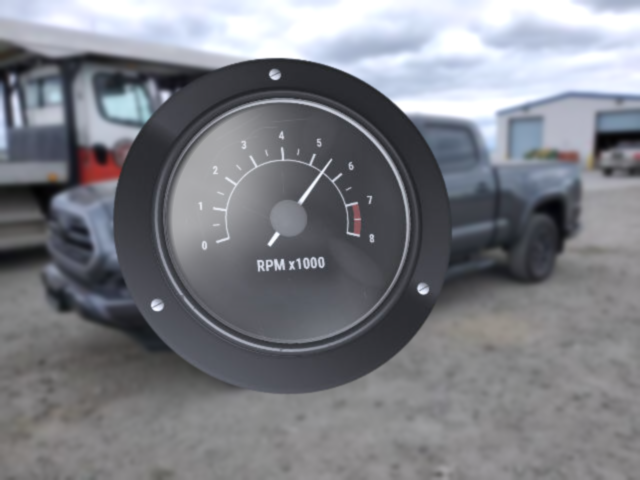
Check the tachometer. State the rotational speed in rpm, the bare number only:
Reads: 5500
